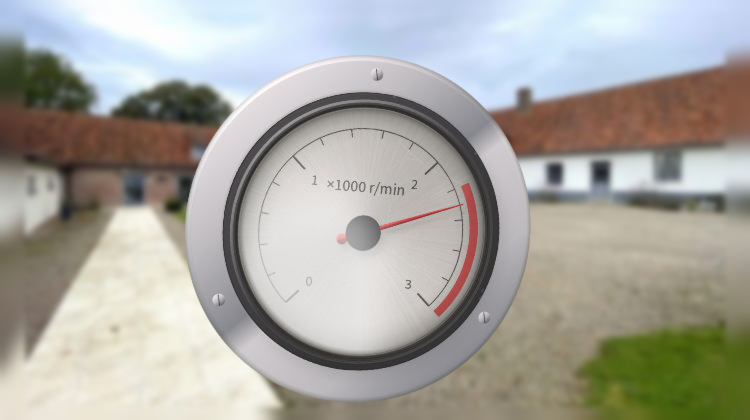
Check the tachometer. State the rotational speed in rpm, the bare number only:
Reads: 2300
